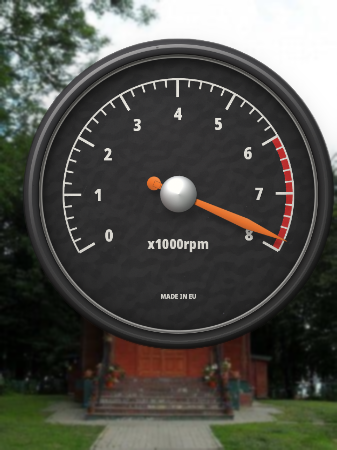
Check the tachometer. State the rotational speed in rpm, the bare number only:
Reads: 7800
